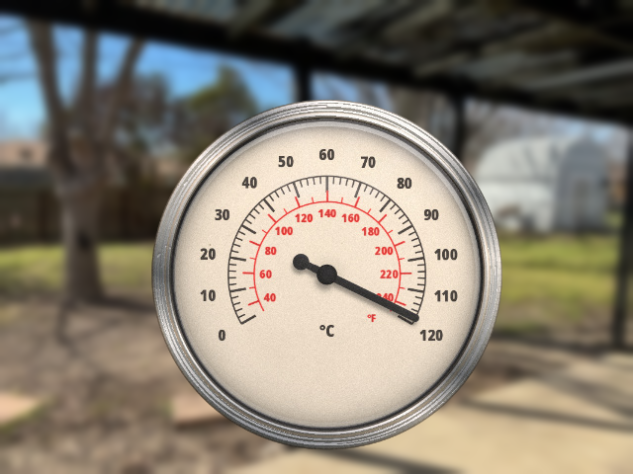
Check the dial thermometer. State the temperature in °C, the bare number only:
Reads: 118
